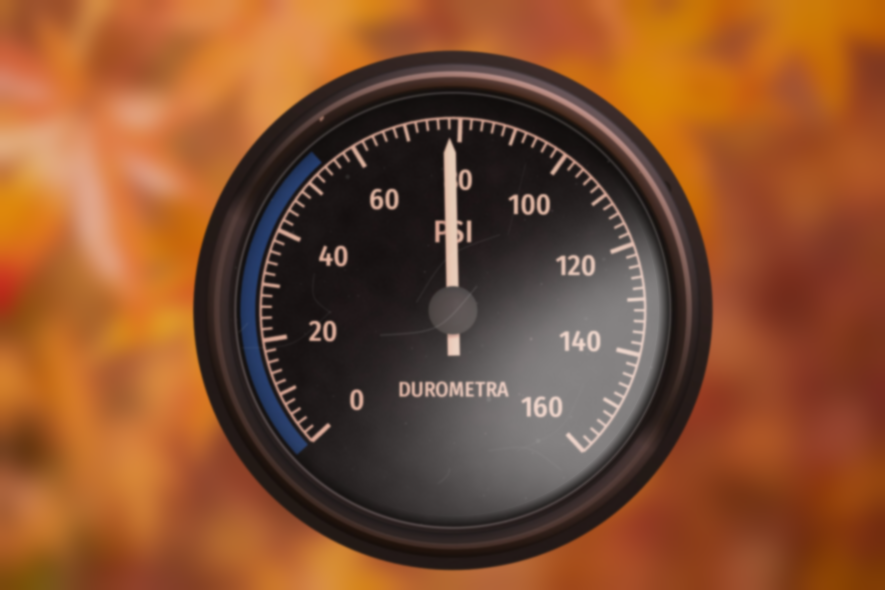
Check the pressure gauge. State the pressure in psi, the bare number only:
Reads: 78
